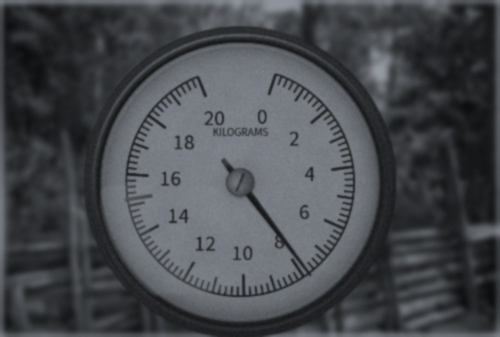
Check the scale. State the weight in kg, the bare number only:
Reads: 7.8
